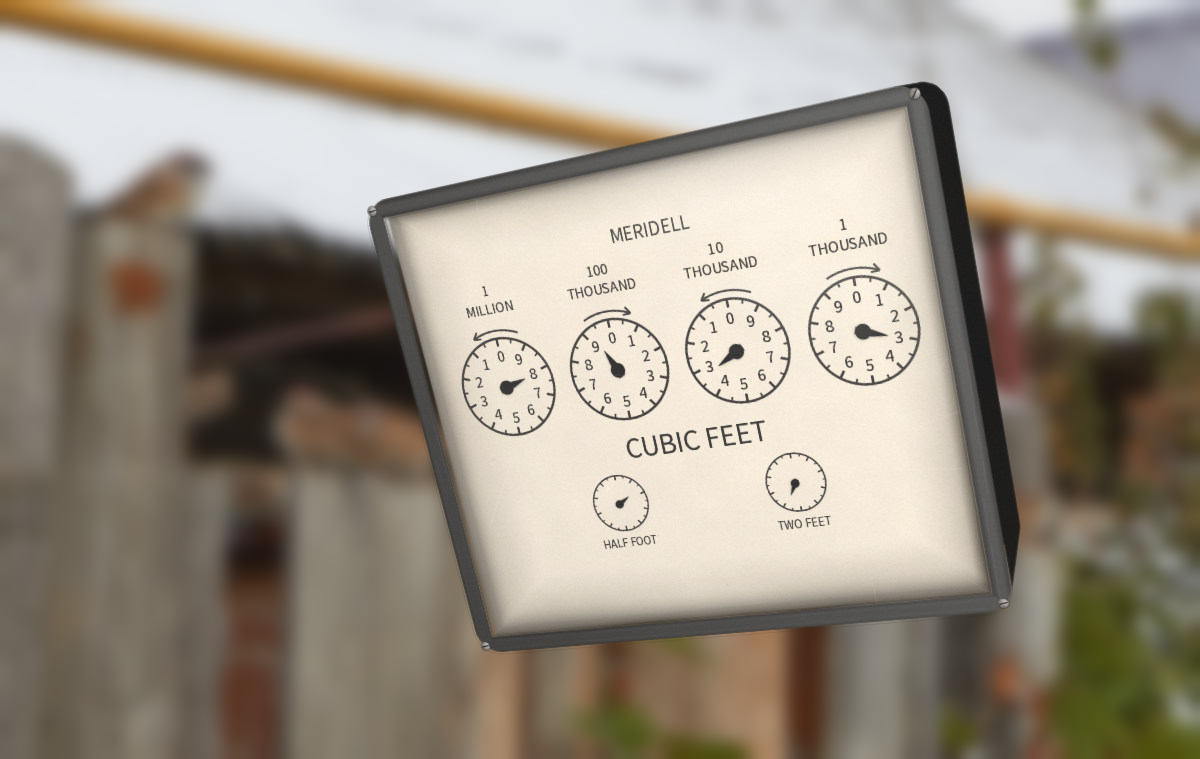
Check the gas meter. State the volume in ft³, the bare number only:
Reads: 793300
